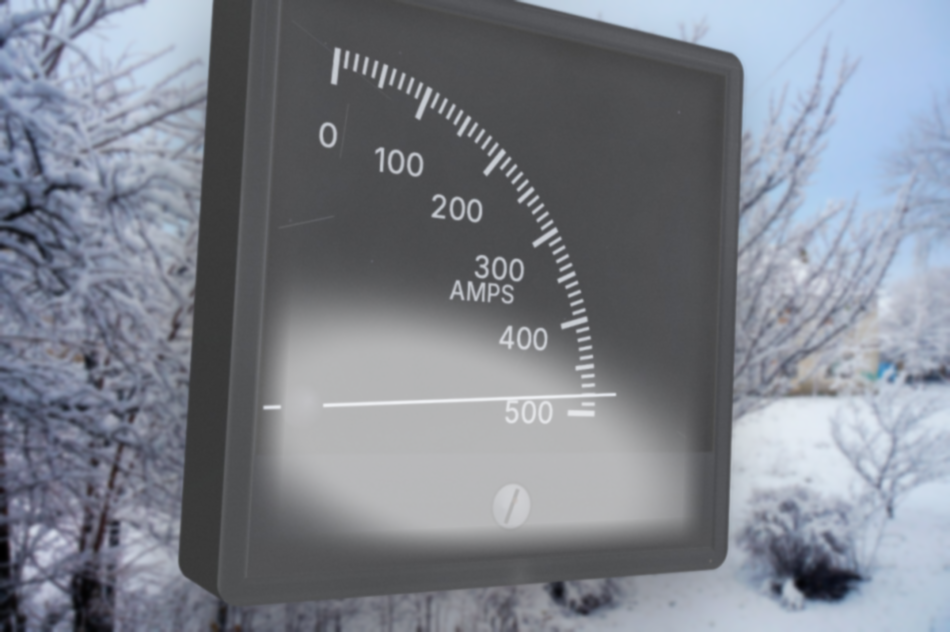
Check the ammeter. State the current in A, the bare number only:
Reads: 480
